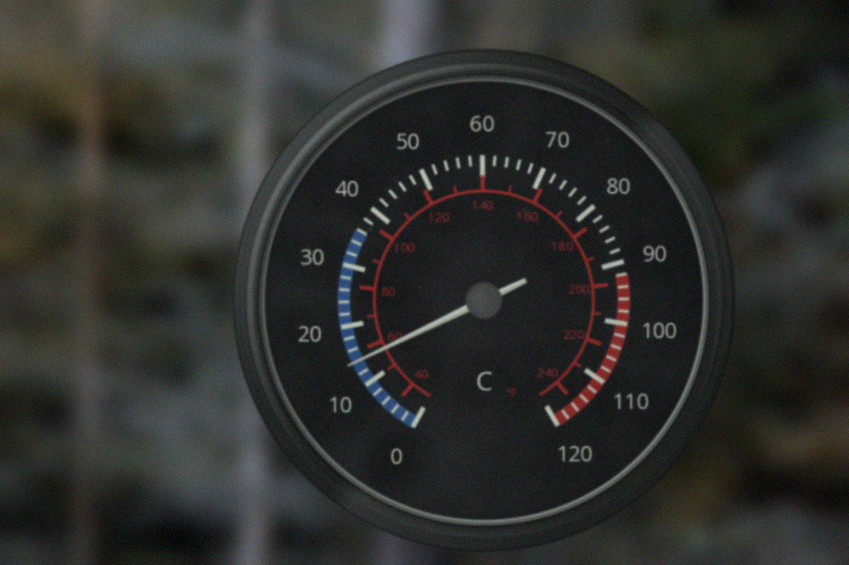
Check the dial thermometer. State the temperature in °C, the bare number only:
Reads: 14
